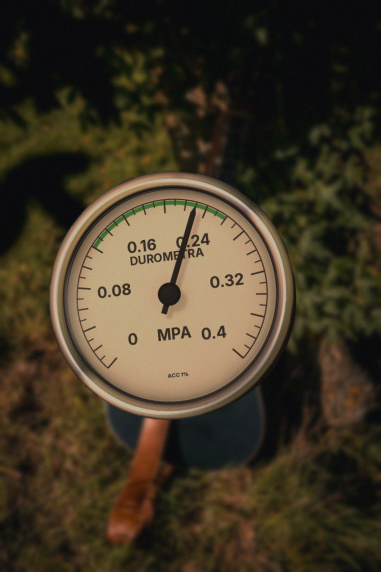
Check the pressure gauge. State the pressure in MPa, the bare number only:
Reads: 0.23
